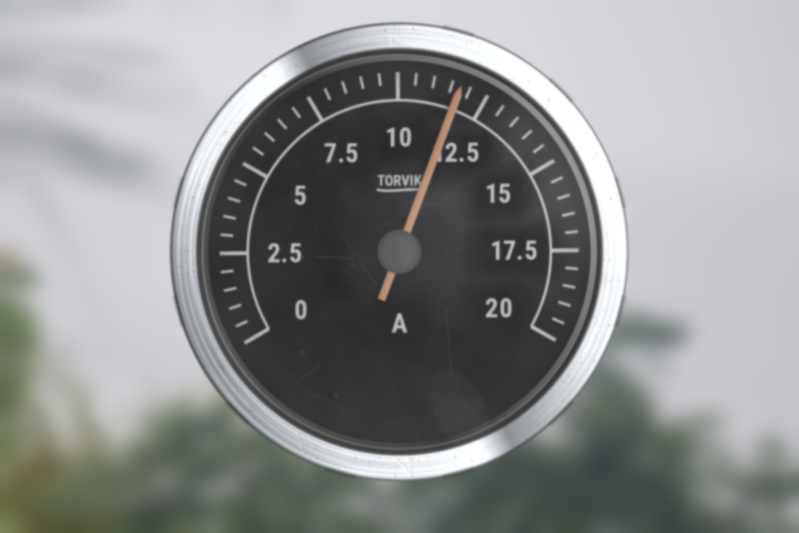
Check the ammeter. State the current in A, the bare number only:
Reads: 11.75
